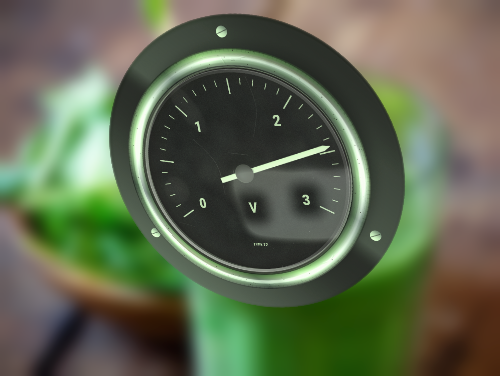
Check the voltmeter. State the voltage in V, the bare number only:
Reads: 2.45
